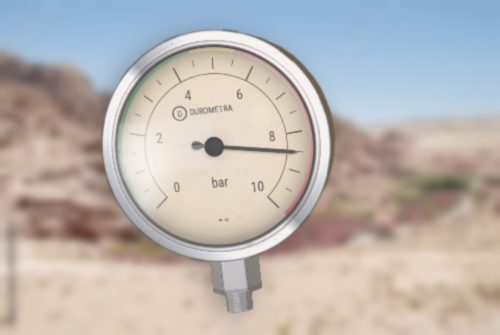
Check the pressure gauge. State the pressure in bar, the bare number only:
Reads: 8.5
